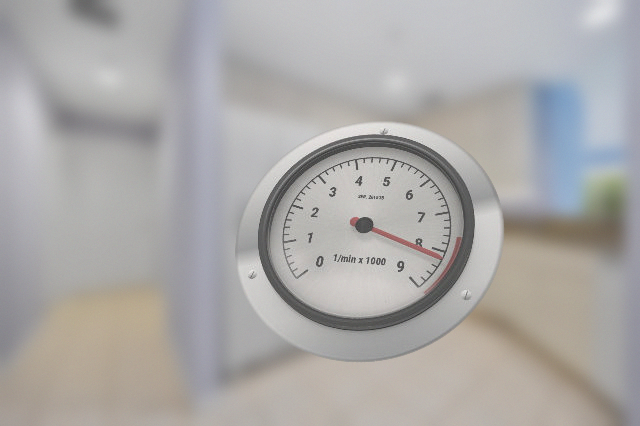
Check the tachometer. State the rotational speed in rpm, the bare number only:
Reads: 8200
